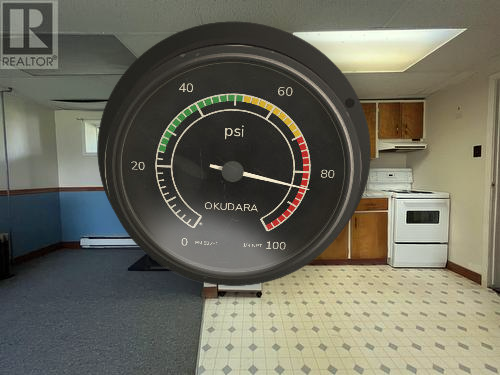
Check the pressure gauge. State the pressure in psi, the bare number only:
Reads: 84
